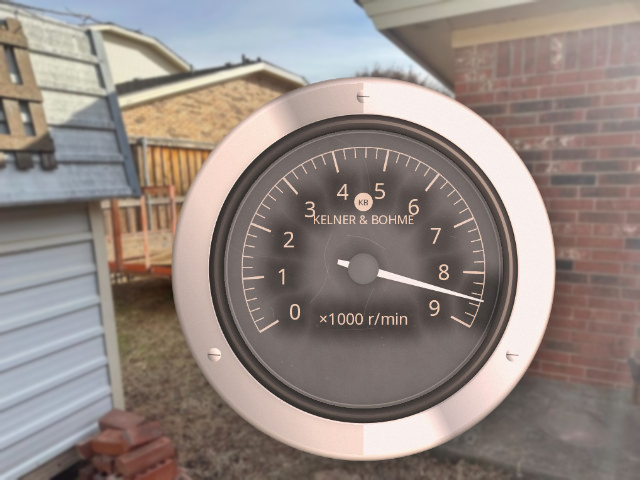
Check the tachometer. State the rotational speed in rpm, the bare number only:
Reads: 8500
